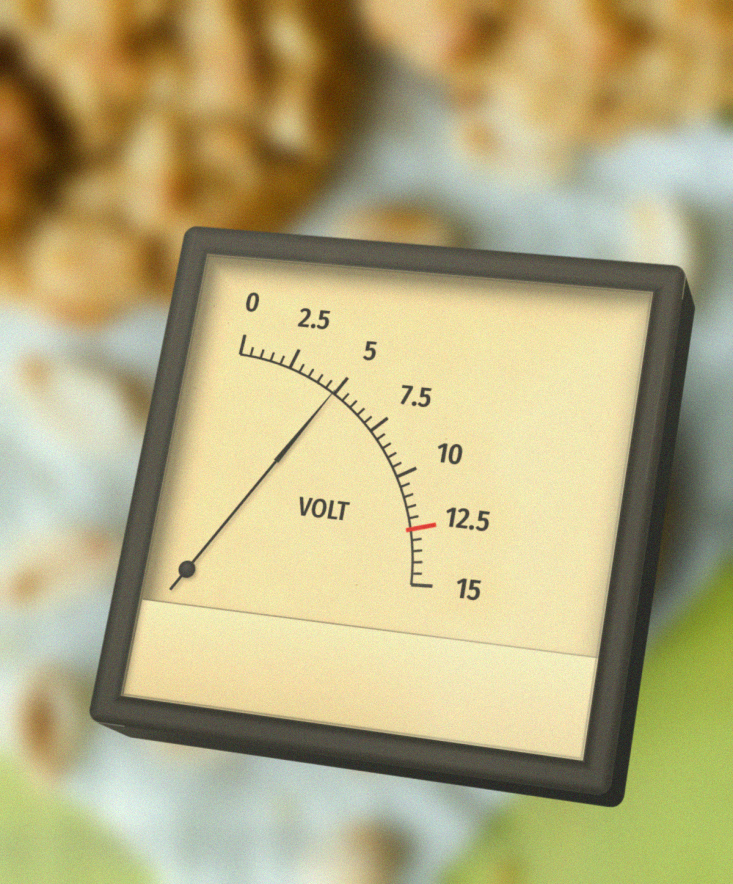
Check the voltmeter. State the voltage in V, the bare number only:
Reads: 5
